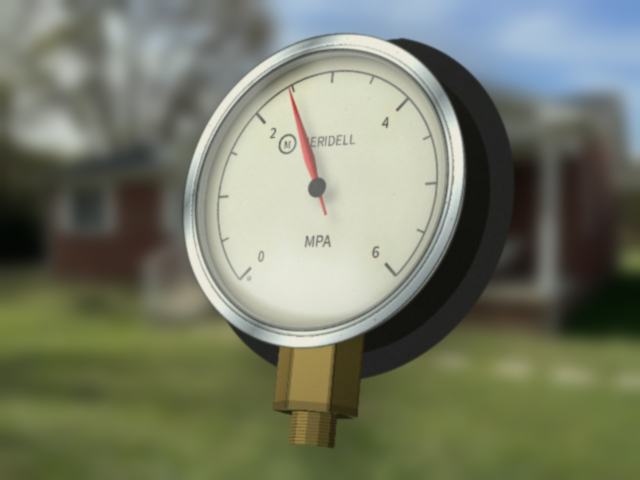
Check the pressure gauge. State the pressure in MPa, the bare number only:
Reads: 2.5
